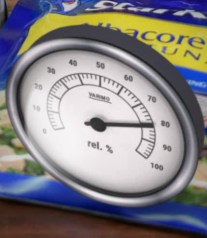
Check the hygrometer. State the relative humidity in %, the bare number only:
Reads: 80
